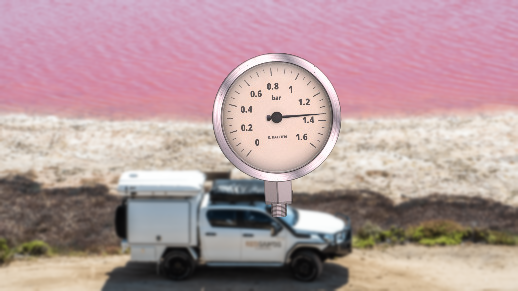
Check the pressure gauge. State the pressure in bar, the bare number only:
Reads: 1.35
